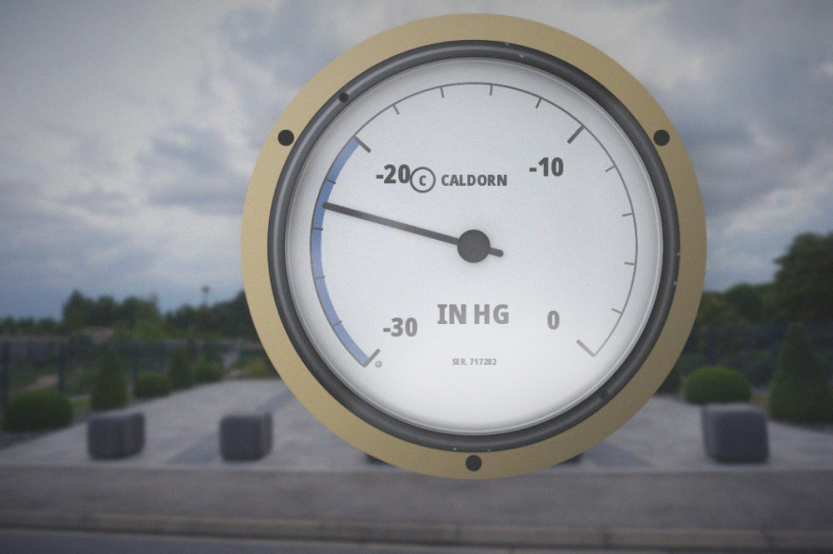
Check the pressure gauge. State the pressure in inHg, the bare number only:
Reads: -23
